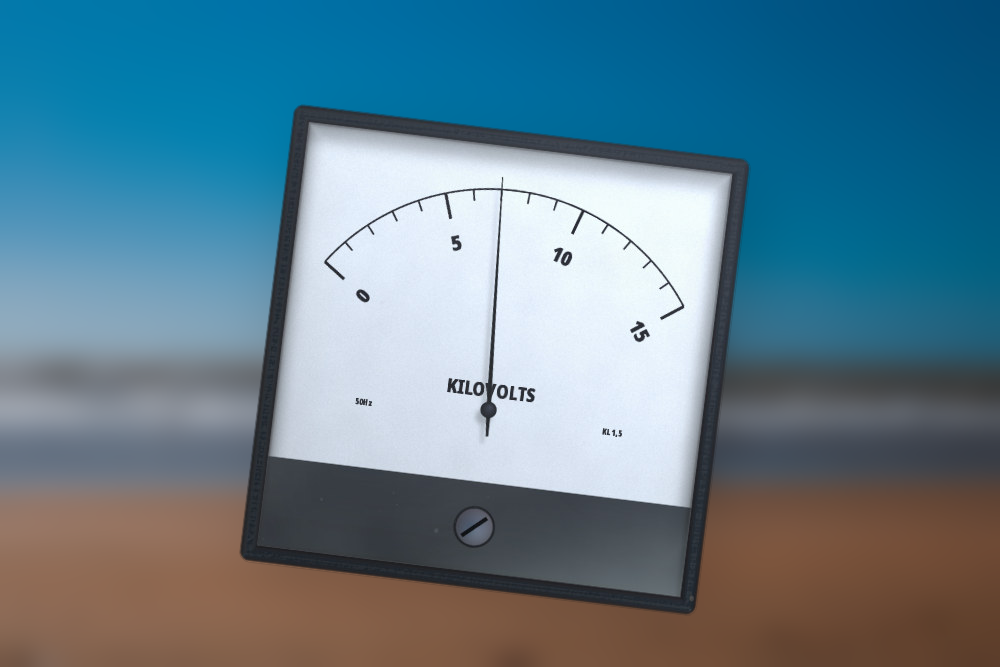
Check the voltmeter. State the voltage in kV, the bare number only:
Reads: 7
